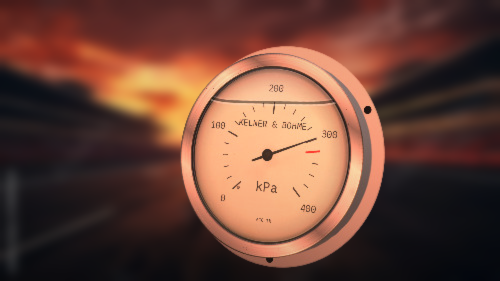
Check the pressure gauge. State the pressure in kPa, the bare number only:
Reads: 300
